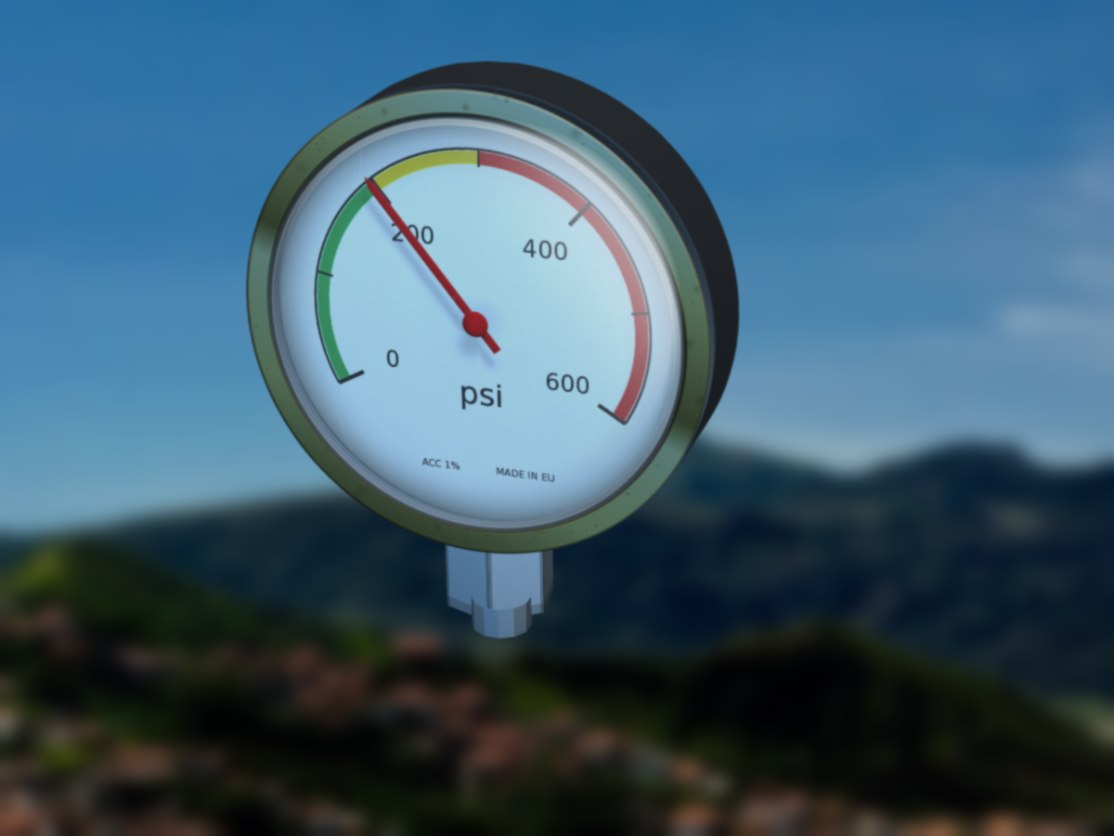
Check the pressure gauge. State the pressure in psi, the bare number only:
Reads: 200
